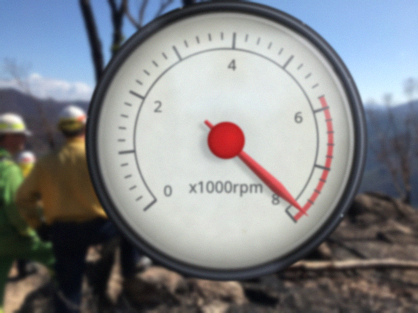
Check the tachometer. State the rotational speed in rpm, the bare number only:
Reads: 7800
